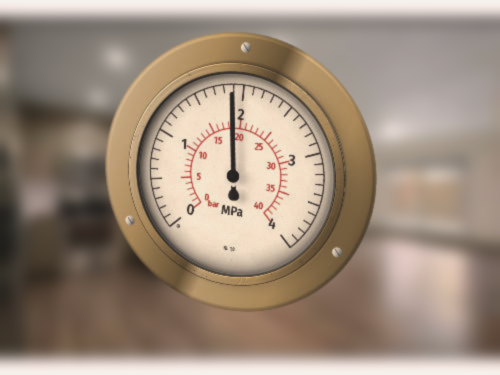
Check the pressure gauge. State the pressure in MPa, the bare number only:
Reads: 1.9
